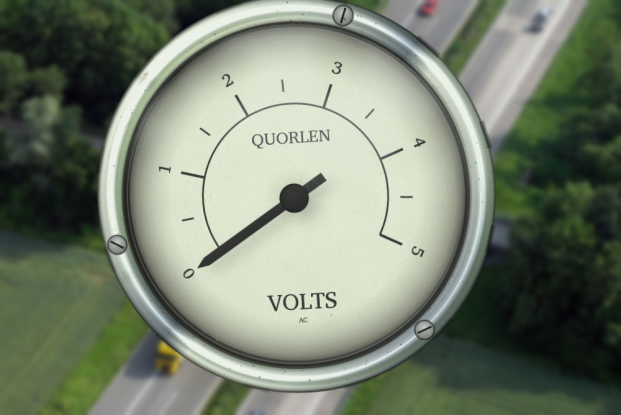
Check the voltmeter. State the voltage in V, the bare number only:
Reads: 0
